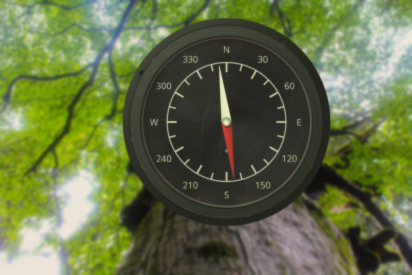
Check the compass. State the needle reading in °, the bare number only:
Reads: 172.5
